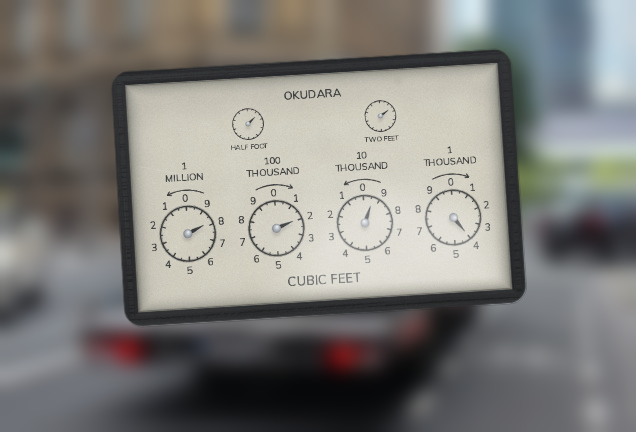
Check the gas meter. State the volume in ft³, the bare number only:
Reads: 819400
